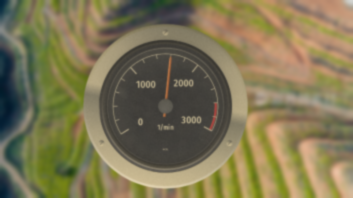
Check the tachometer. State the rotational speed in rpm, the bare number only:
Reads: 1600
